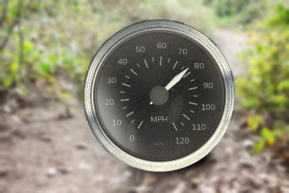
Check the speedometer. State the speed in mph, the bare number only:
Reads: 77.5
